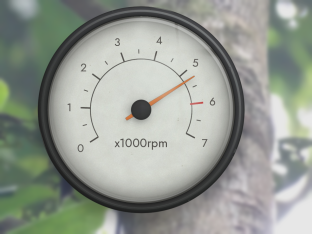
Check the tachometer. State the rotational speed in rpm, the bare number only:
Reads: 5250
